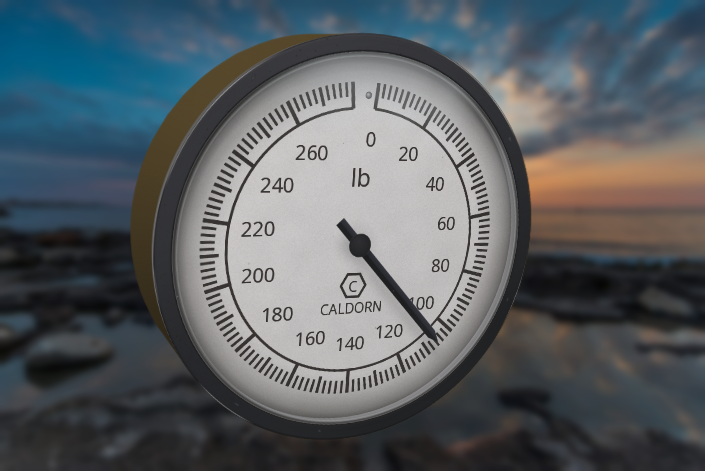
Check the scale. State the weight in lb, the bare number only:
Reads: 106
